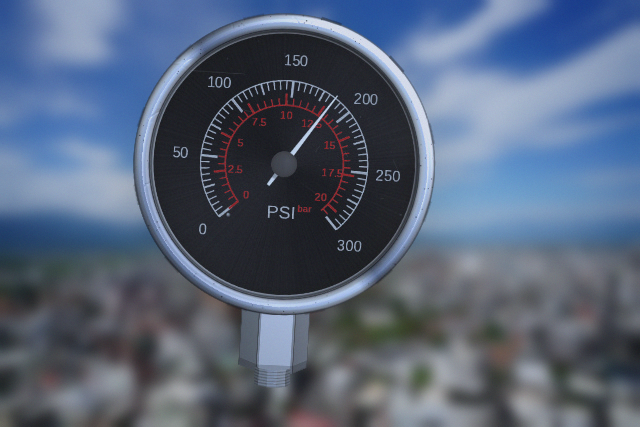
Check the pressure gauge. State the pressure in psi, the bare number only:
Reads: 185
